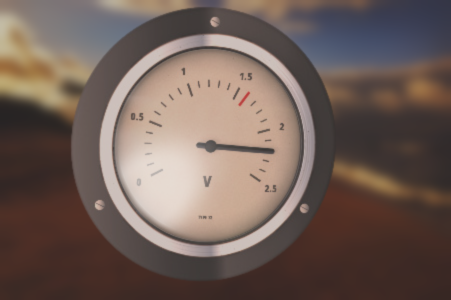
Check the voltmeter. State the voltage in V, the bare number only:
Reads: 2.2
